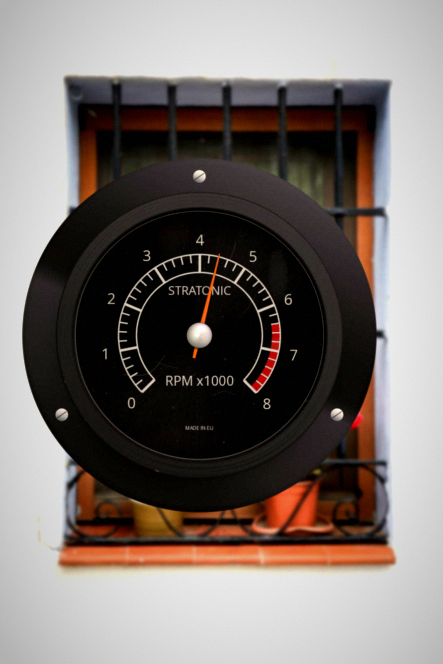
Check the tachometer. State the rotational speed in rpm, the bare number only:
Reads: 4400
